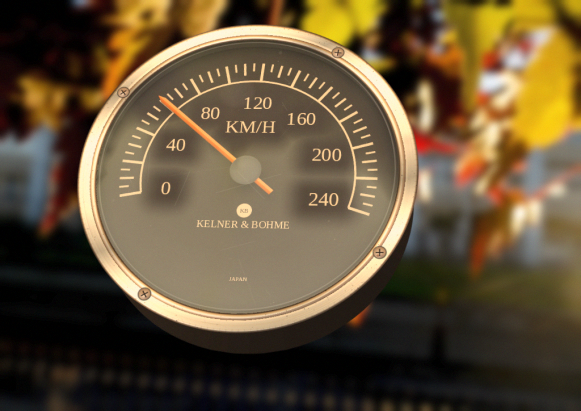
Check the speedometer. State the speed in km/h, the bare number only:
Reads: 60
